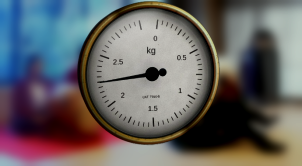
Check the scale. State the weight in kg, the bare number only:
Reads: 2.25
